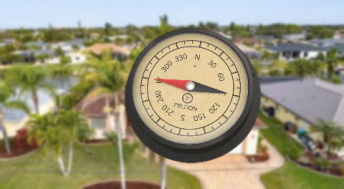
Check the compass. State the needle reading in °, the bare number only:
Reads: 270
